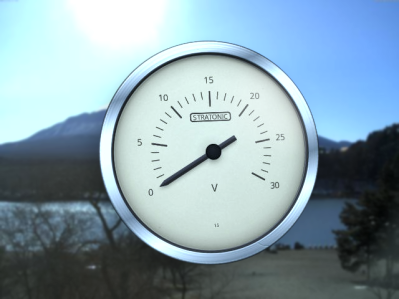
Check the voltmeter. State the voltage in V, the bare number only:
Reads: 0
